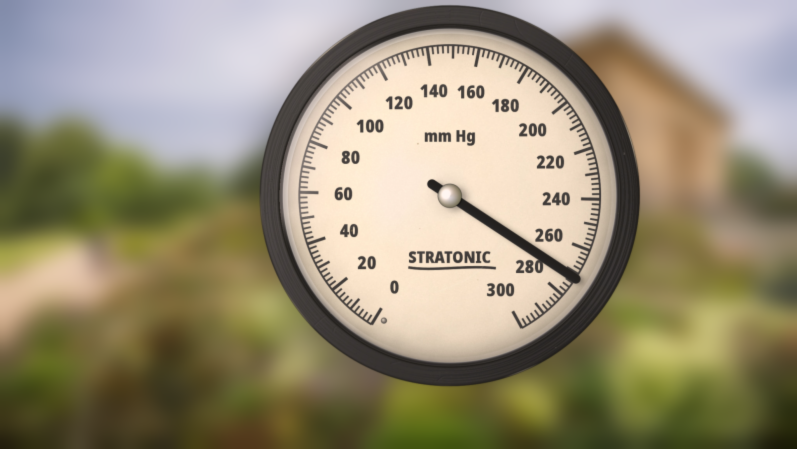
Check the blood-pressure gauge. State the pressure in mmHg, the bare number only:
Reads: 272
